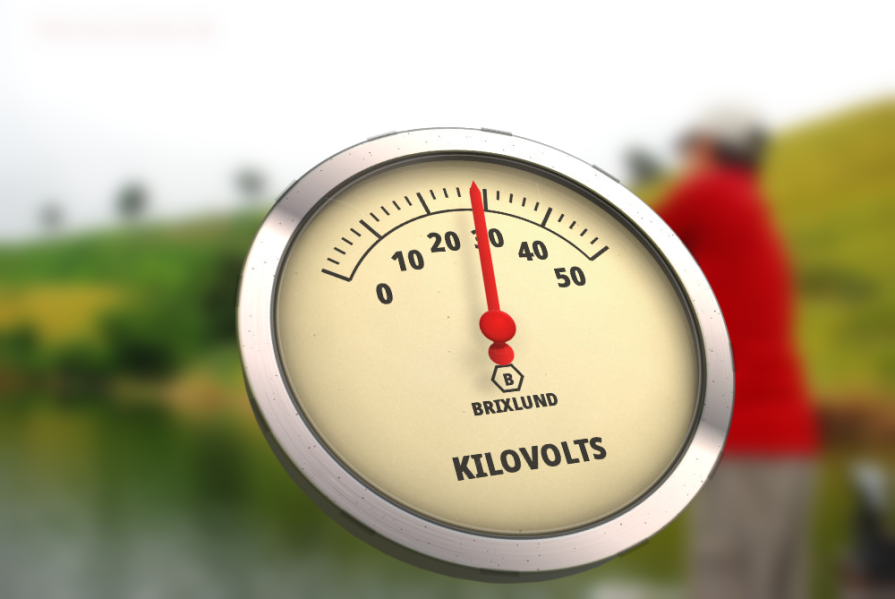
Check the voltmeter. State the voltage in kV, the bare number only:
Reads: 28
